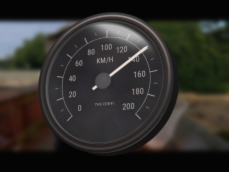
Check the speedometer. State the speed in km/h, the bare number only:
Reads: 140
